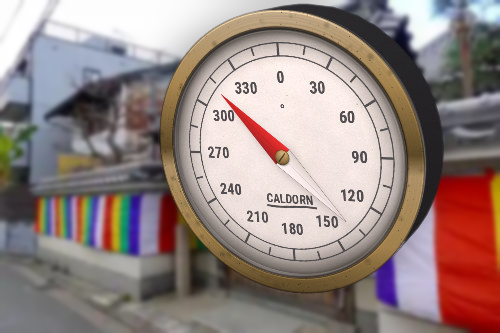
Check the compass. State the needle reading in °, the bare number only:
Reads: 315
